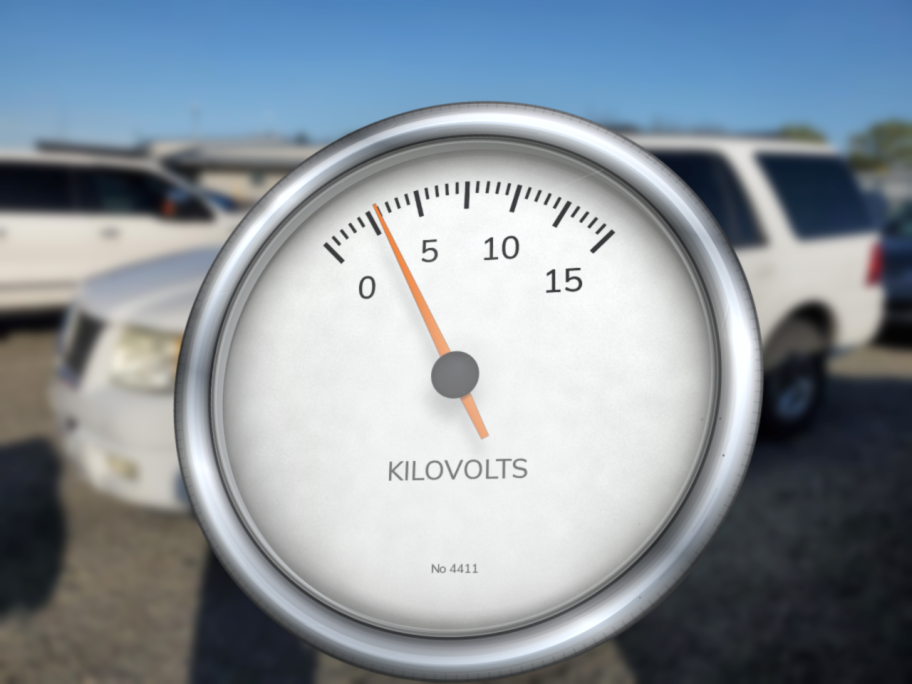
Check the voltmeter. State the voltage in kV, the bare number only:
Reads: 3
